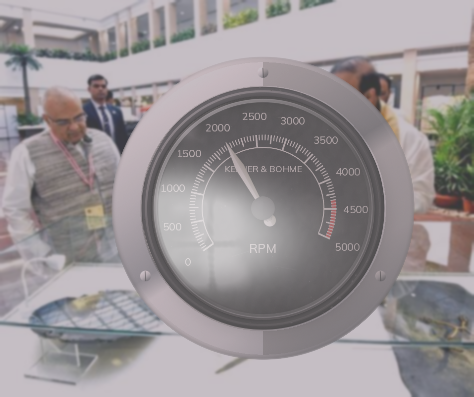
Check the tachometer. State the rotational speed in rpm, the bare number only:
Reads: 2000
